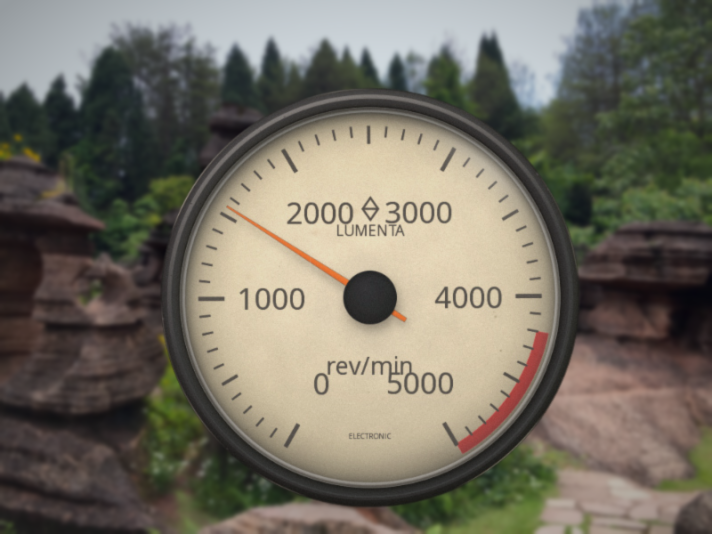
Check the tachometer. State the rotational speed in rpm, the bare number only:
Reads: 1550
